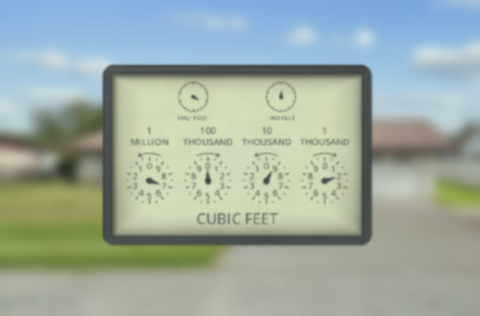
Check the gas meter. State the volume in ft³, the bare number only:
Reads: 699200
